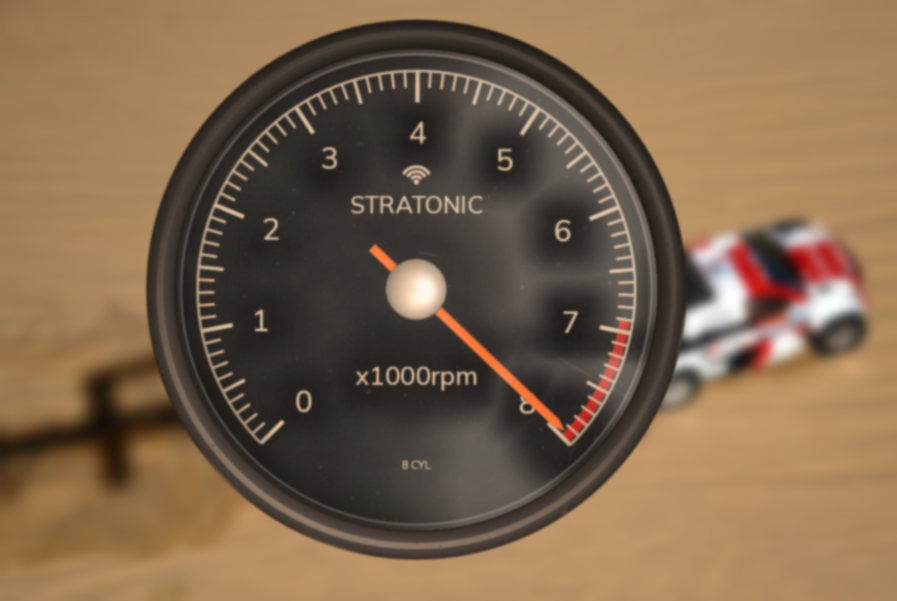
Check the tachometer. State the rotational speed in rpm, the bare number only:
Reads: 7950
